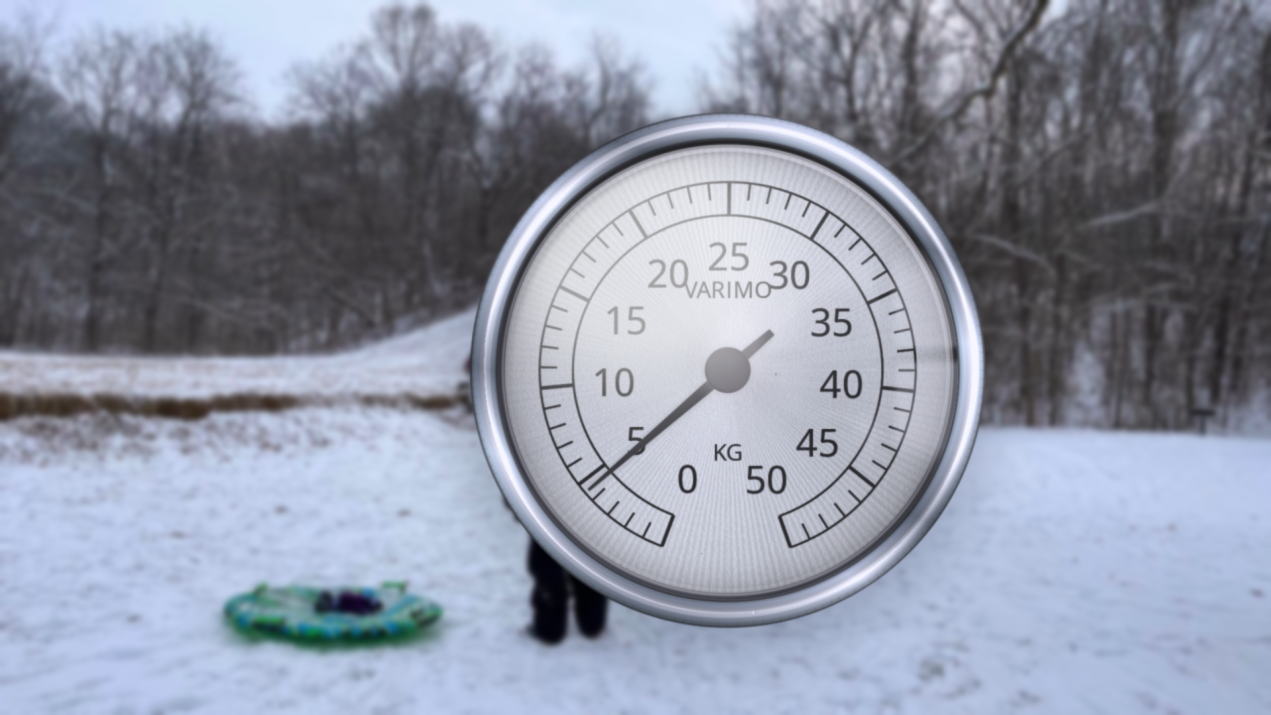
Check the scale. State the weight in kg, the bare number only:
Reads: 4.5
